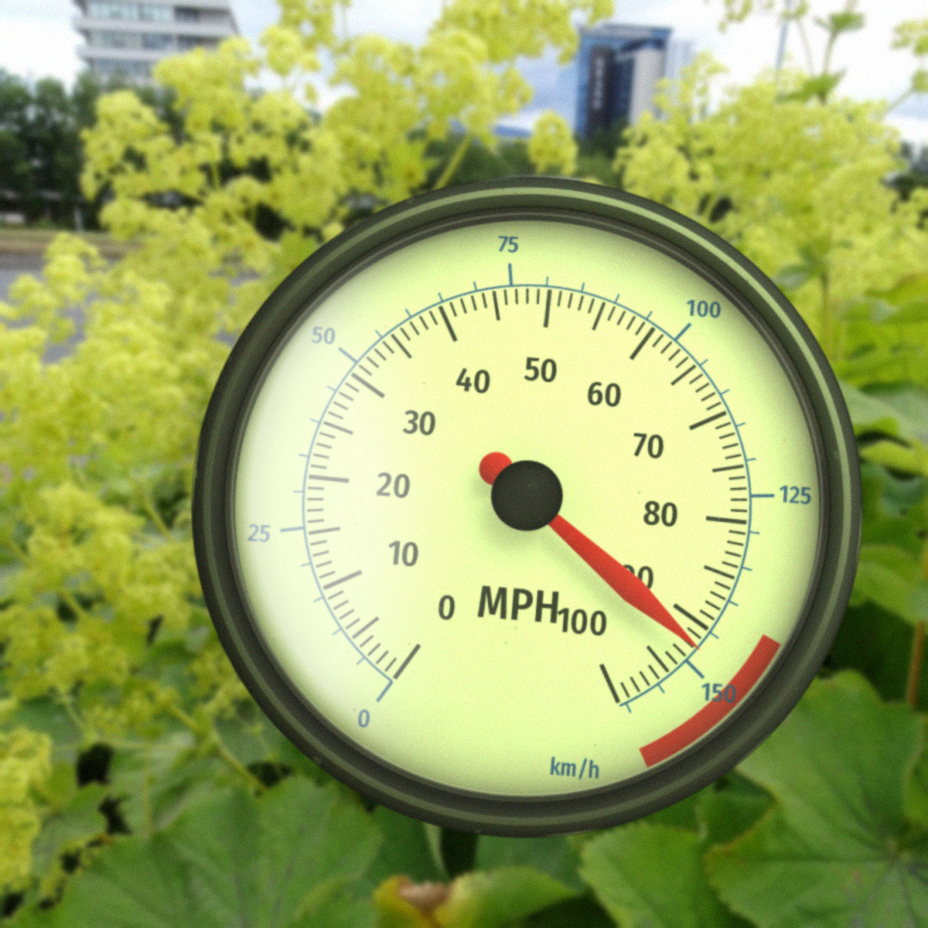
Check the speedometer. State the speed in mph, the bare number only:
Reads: 92
